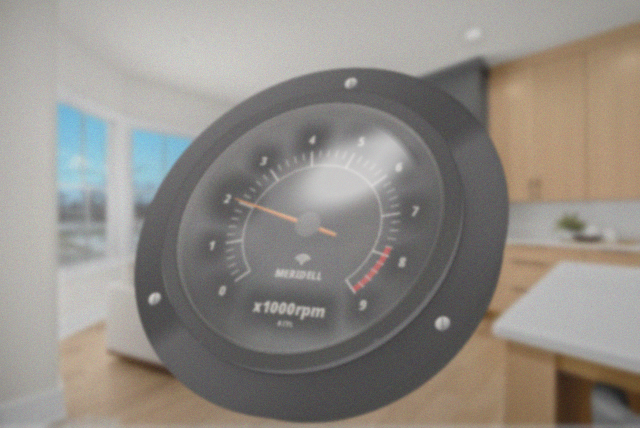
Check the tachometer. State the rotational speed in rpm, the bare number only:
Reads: 2000
